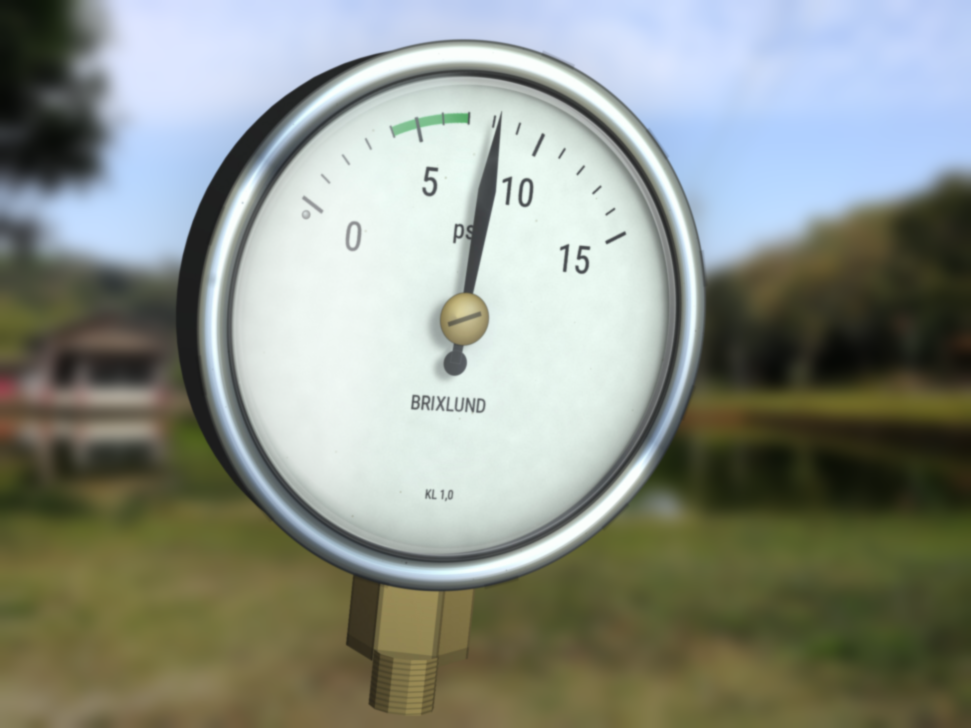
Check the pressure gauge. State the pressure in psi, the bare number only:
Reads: 8
